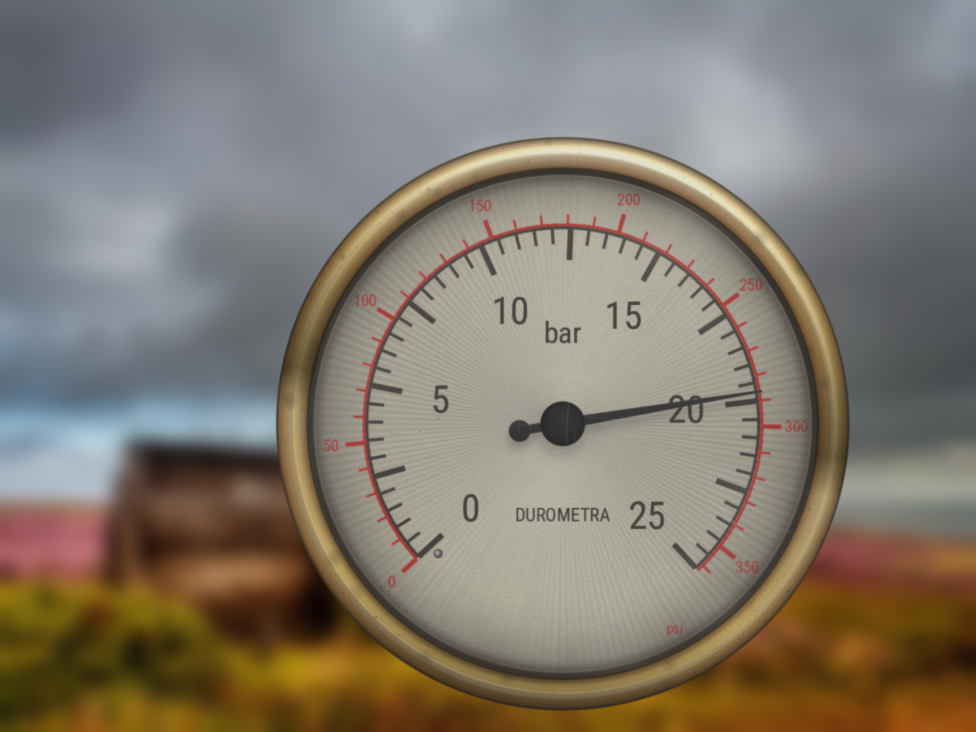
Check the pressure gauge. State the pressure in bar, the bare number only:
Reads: 19.75
